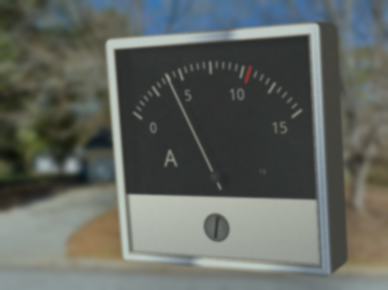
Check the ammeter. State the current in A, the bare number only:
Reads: 4
